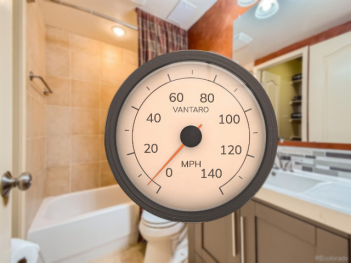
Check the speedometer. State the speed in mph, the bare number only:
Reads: 5
